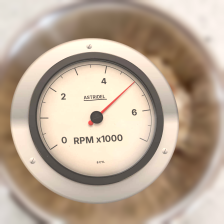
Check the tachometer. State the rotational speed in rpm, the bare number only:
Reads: 5000
